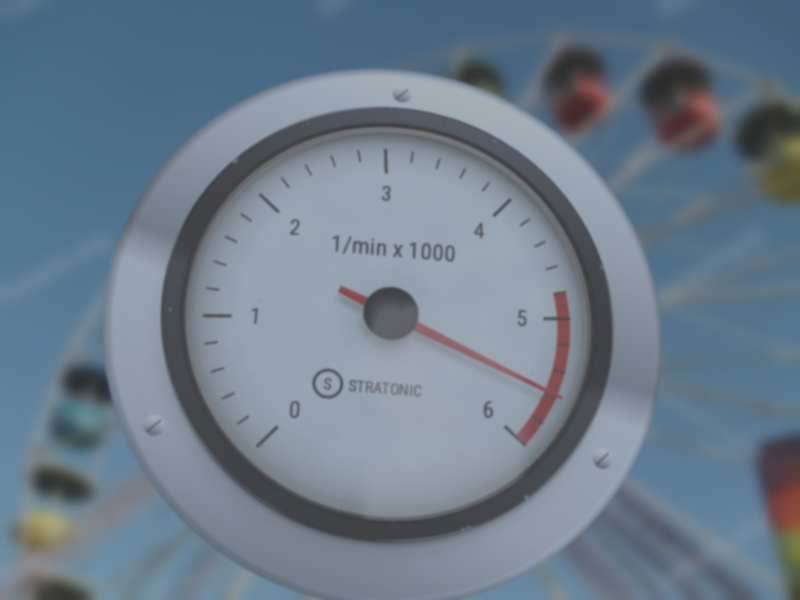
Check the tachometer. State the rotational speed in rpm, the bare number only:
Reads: 5600
